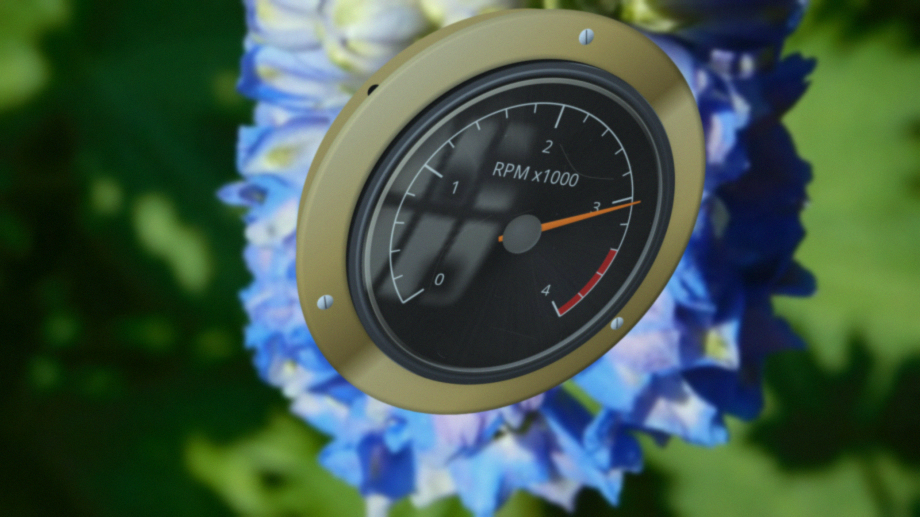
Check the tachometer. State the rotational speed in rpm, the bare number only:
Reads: 3000
